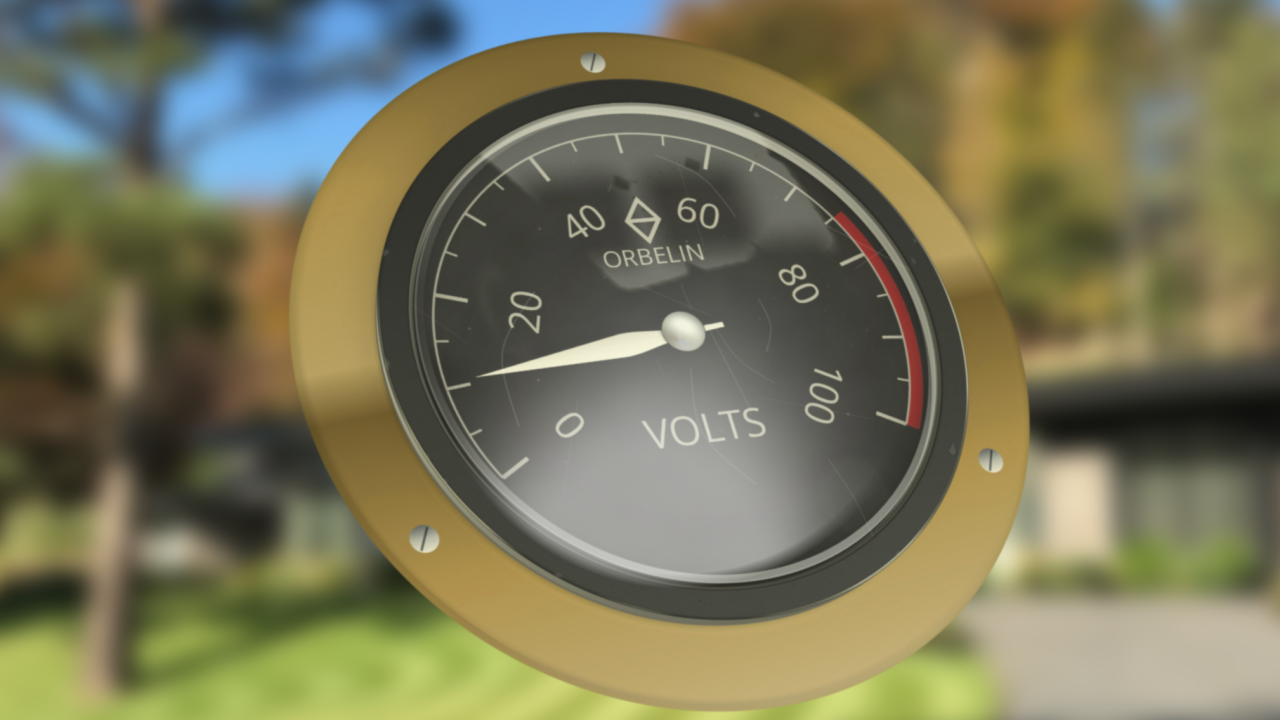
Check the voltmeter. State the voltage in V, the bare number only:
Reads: 10
